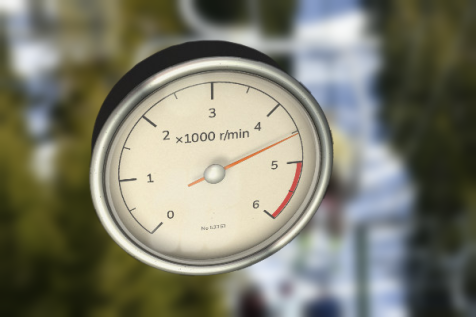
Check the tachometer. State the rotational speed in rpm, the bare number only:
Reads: 4500
